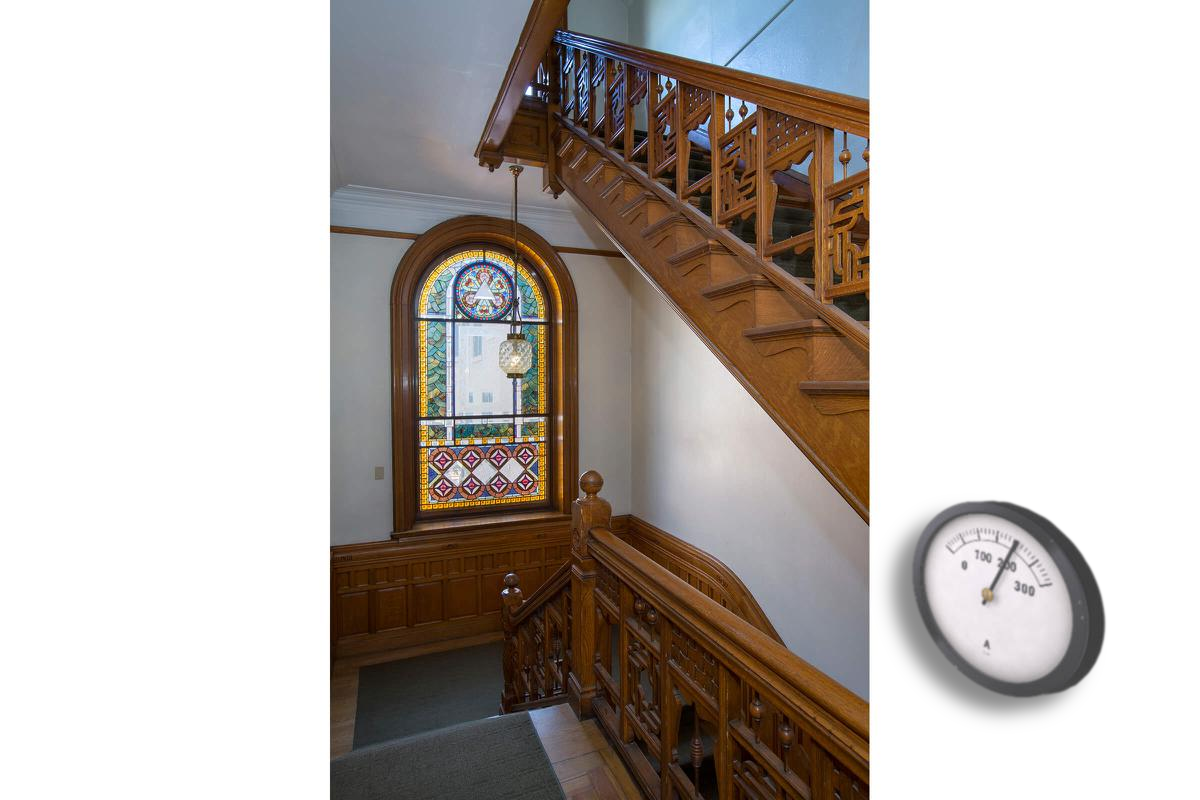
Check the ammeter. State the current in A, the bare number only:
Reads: 200
